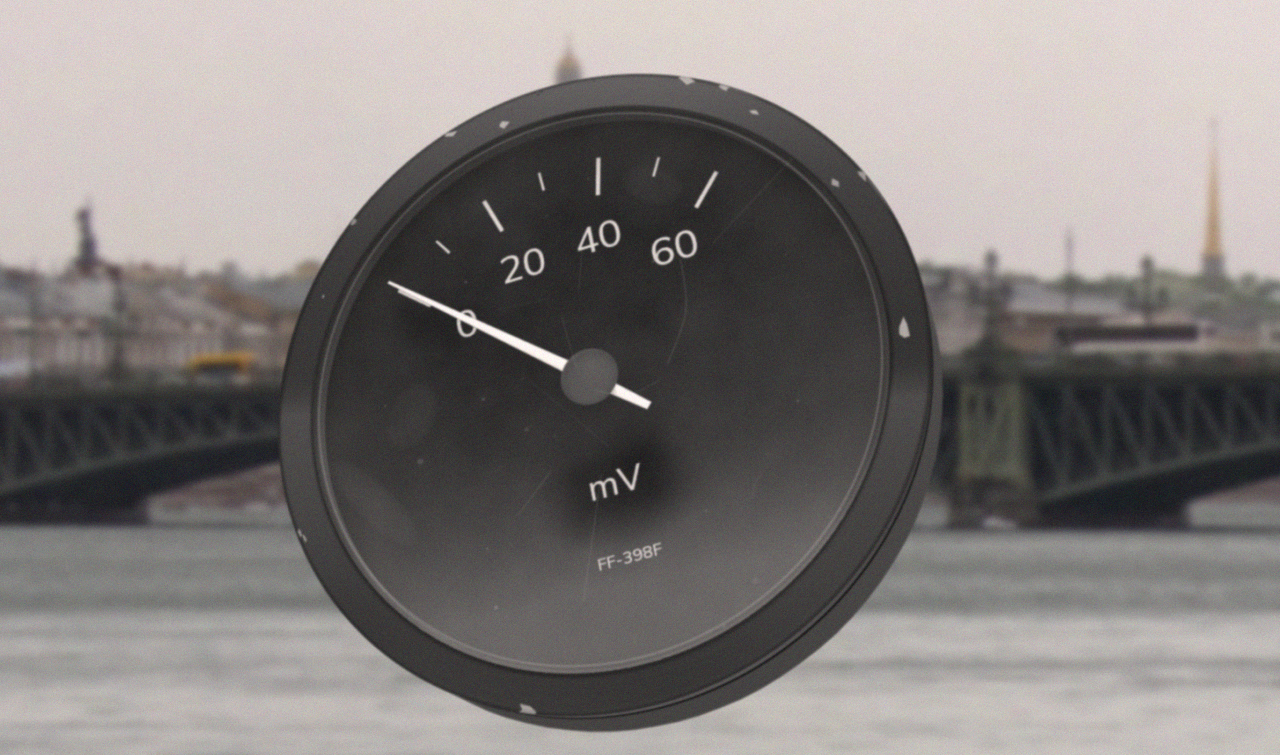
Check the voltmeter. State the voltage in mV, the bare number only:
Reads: 0
